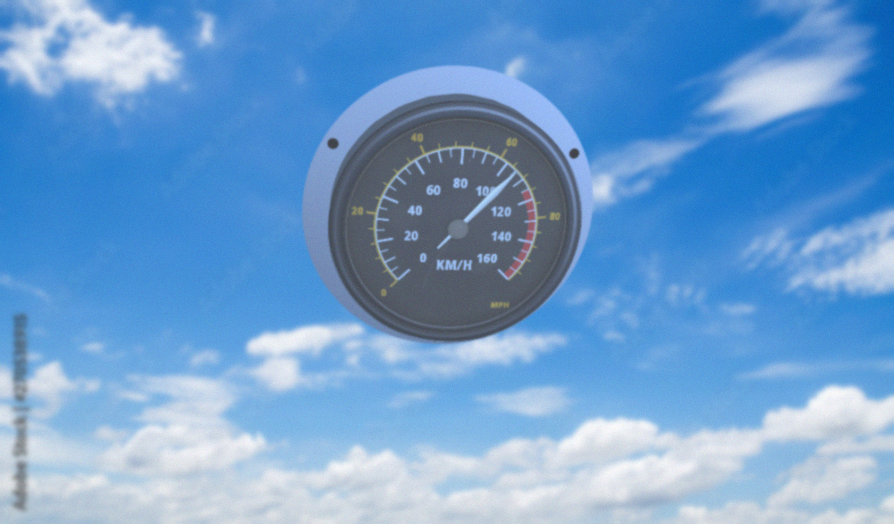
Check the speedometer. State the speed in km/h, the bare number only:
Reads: 105
